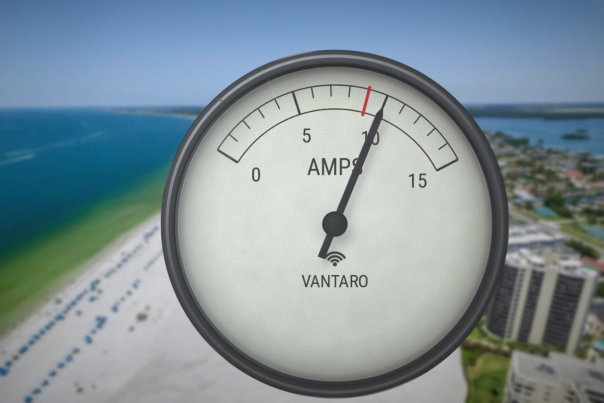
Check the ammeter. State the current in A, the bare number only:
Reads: 10
